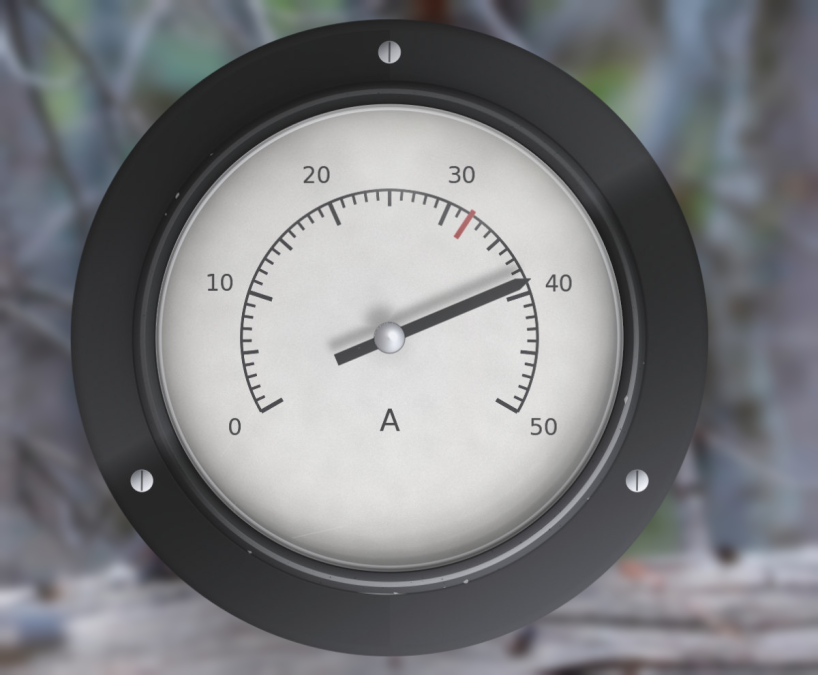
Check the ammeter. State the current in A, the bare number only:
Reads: 39
